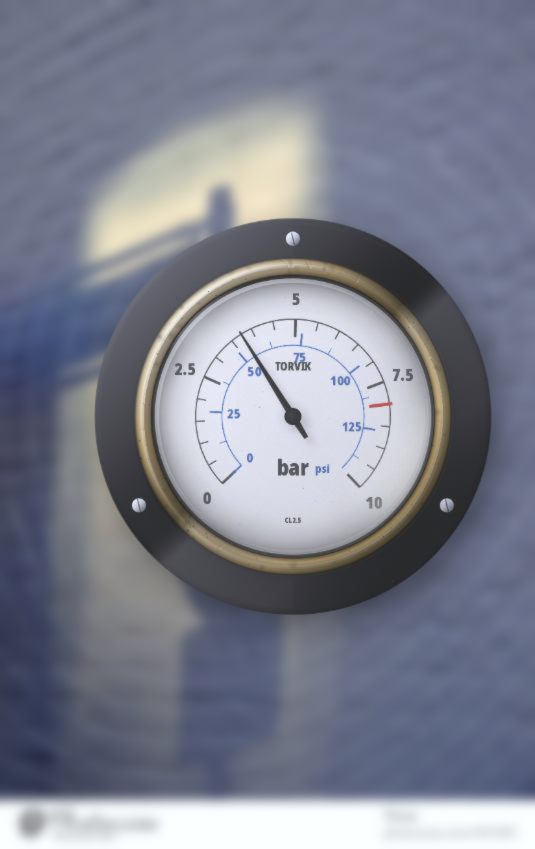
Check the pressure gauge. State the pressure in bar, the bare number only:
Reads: 3.75
